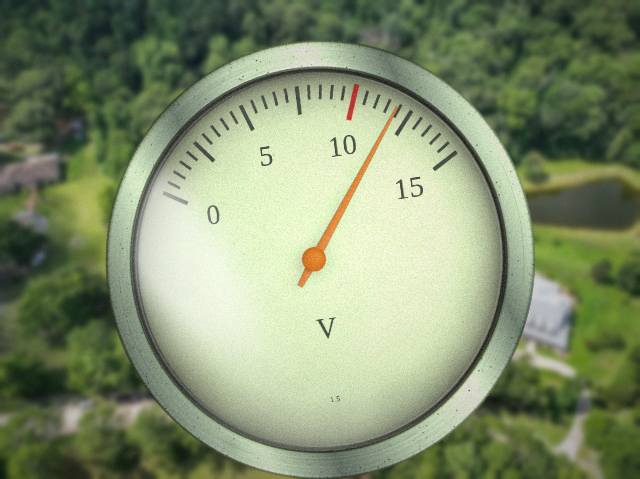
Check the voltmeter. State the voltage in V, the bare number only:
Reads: 12
